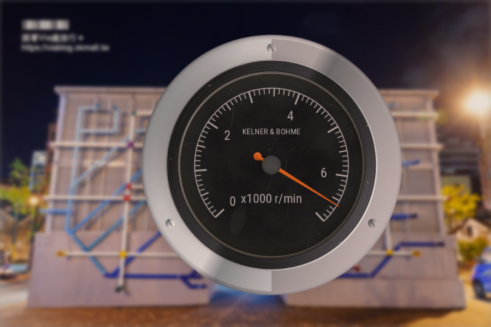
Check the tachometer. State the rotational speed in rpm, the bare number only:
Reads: 6600
